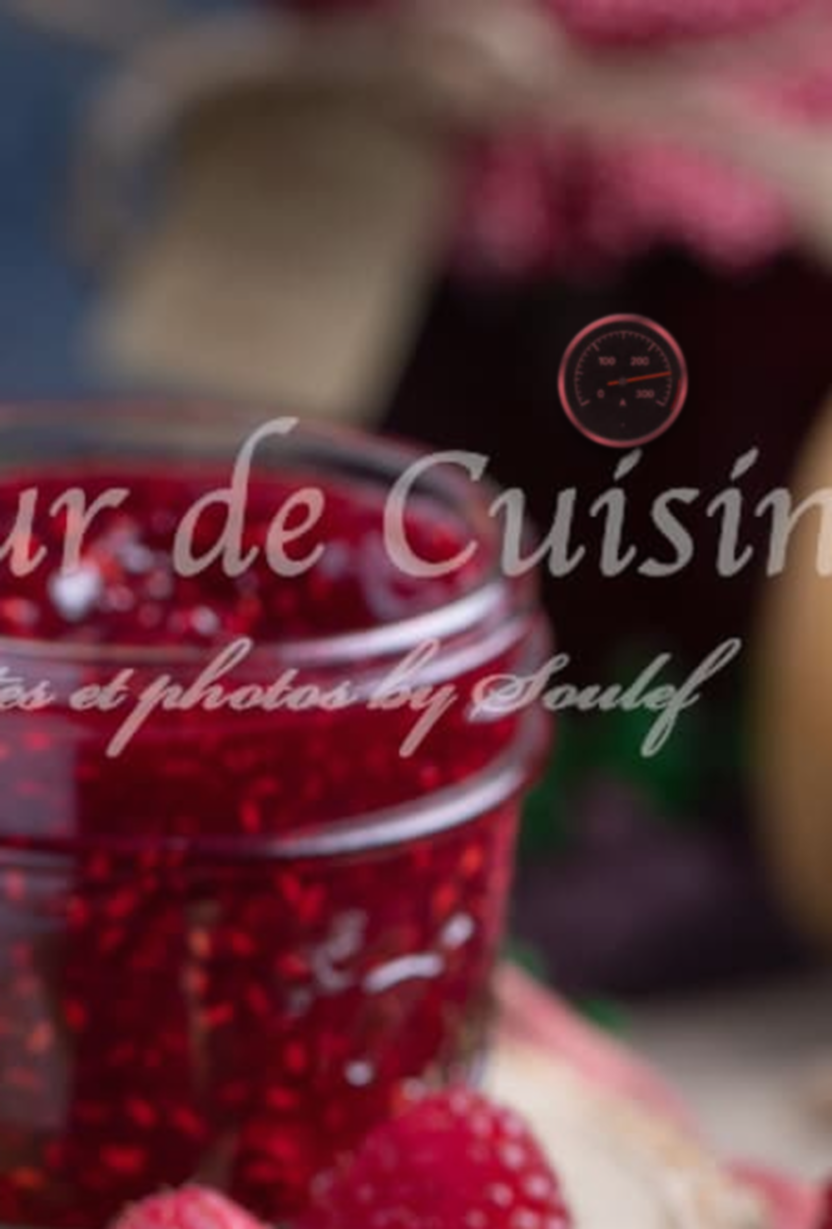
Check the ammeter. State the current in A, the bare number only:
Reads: 250
